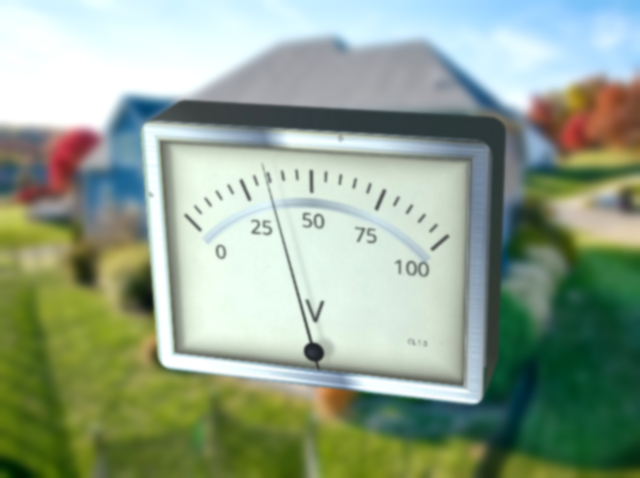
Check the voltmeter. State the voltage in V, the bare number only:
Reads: 35
